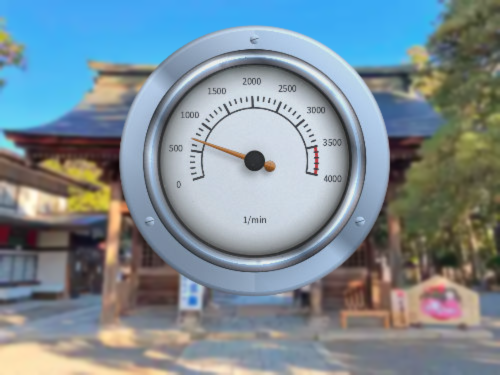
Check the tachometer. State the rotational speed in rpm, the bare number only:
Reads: 700
